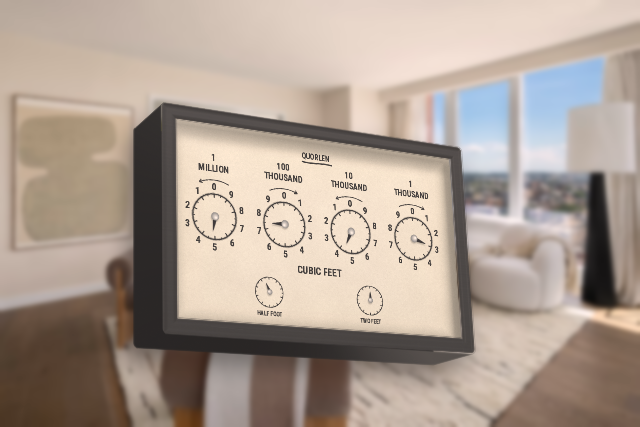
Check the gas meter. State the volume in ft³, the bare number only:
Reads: 474300
